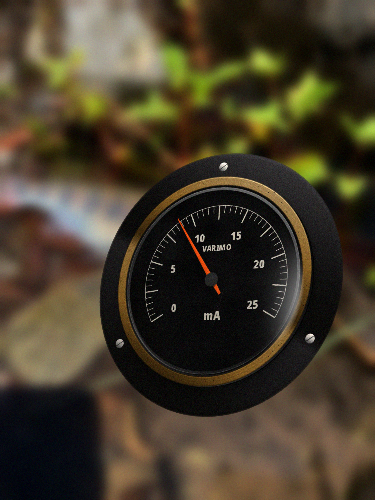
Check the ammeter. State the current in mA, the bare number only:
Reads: 9
